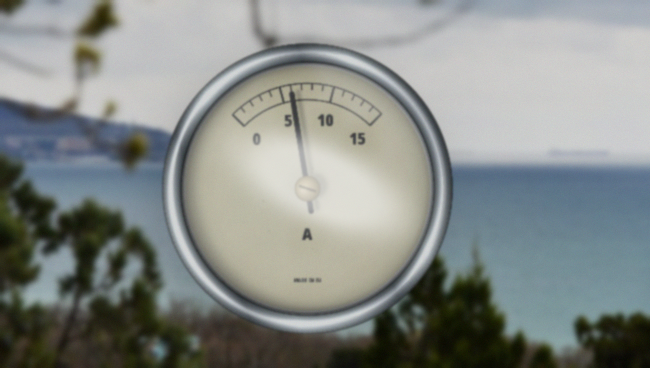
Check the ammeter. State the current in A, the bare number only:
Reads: 6
